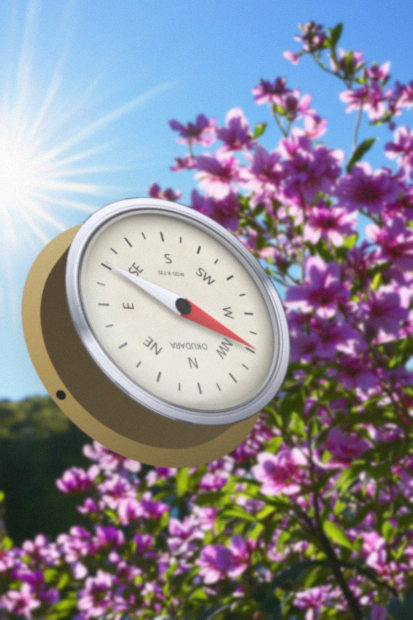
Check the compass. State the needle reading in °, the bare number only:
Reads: 300
